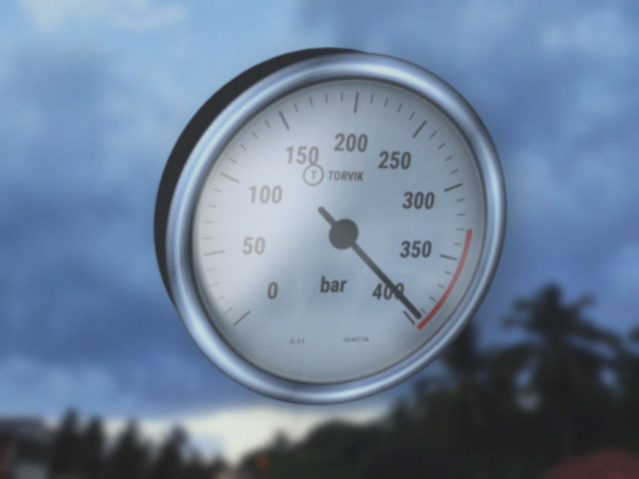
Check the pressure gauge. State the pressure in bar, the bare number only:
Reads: 395
